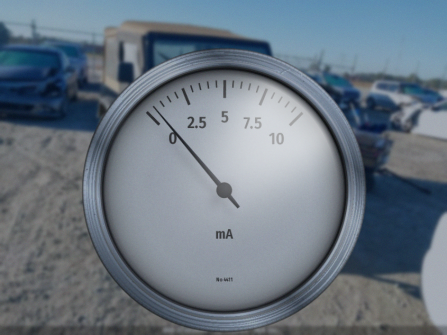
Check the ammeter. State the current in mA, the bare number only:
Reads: 0.5
